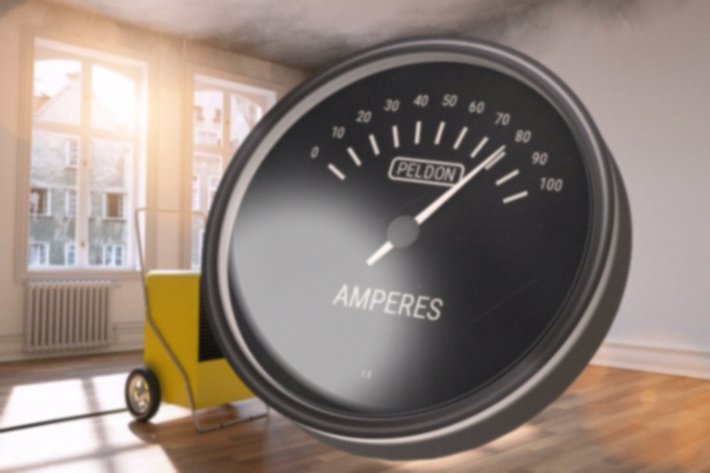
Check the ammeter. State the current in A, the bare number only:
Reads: 80
